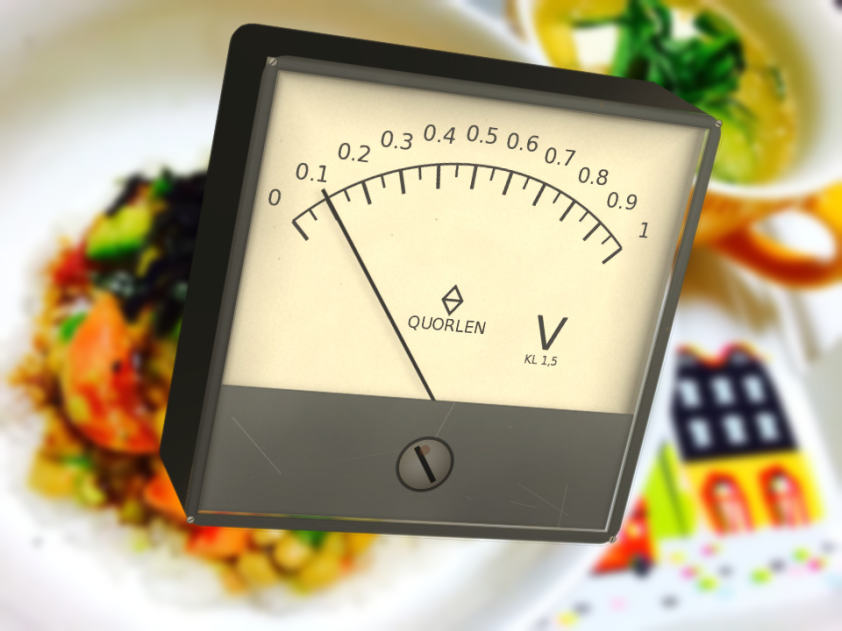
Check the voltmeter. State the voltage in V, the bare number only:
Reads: 0.1
